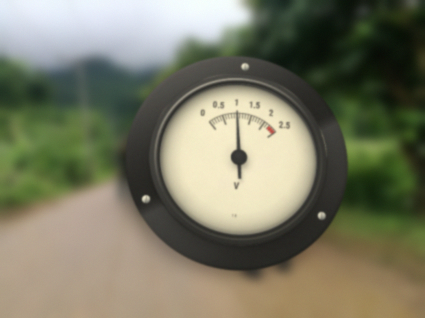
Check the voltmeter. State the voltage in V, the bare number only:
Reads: 1
